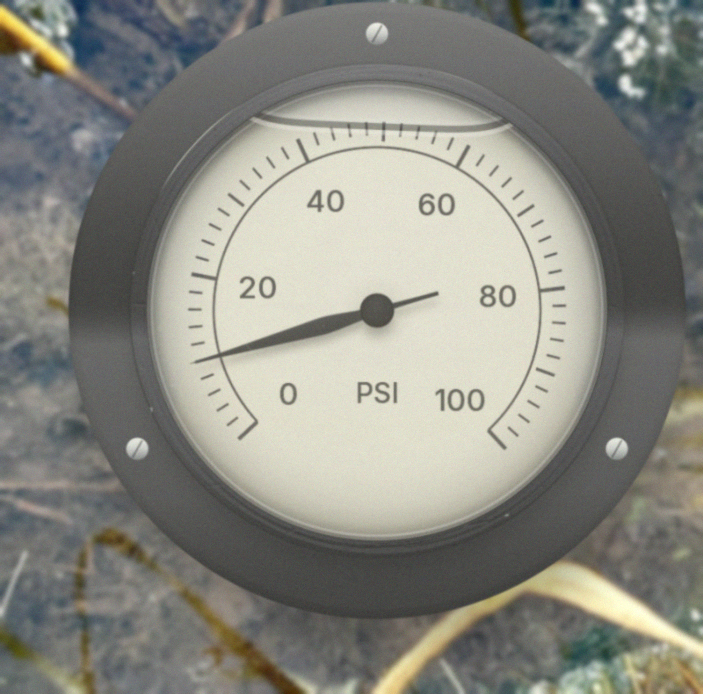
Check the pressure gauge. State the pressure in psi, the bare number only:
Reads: 10
